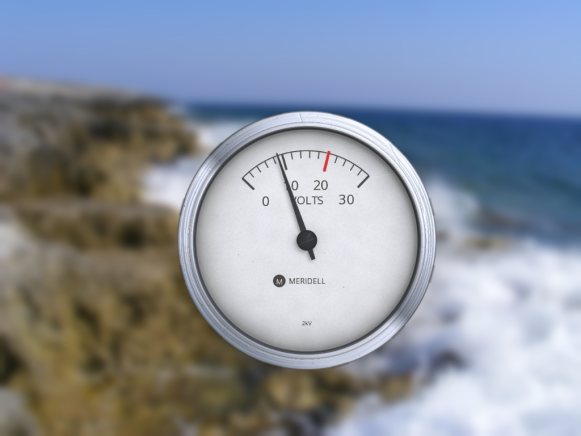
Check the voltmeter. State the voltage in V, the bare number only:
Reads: 9
